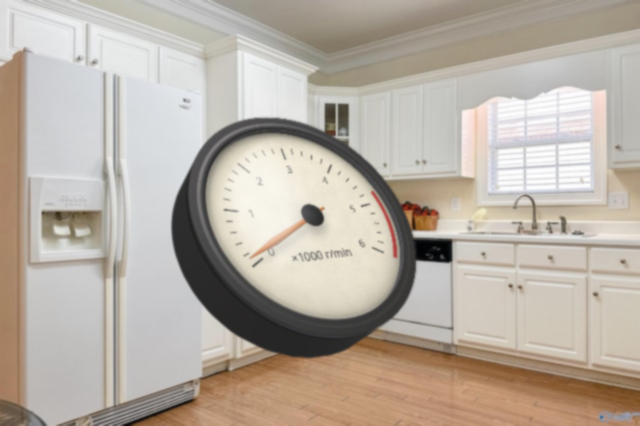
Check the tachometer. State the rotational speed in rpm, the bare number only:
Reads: 100
